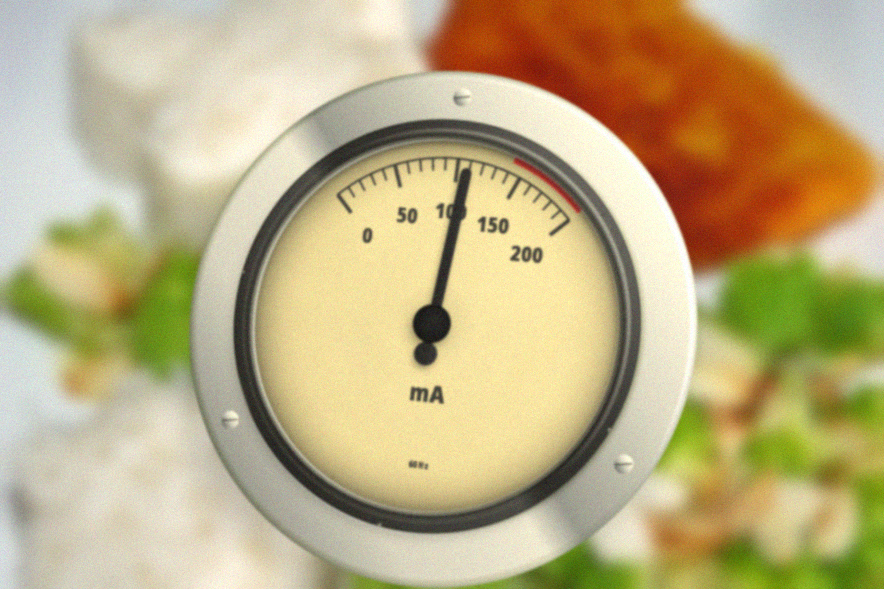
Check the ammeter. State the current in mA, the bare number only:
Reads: 110
